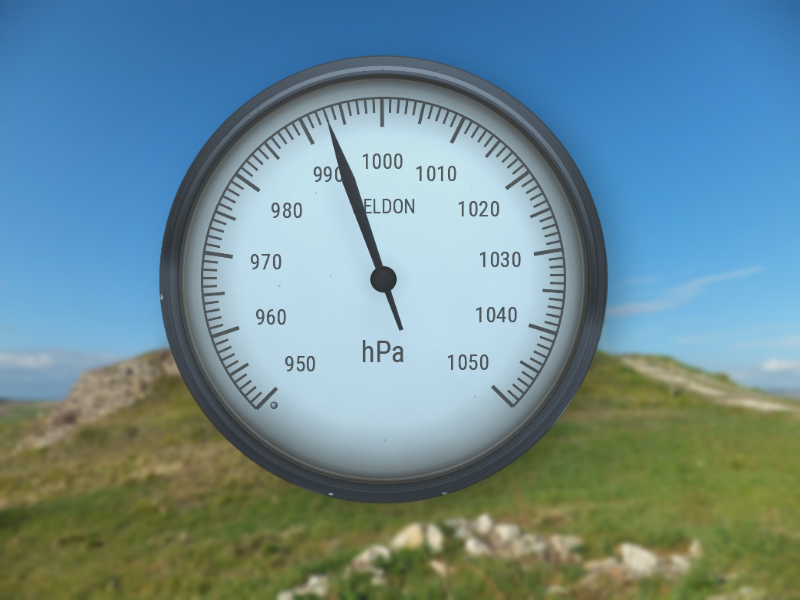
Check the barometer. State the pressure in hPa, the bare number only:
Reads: 993
